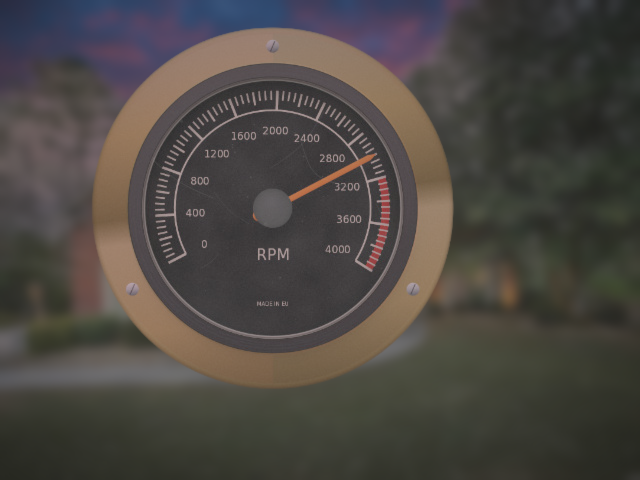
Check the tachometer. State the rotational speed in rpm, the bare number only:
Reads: 3000
